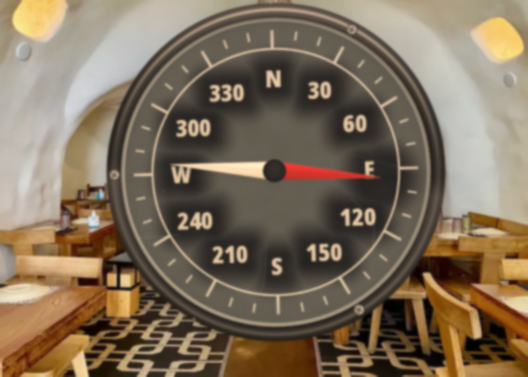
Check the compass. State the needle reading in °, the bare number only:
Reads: 95
